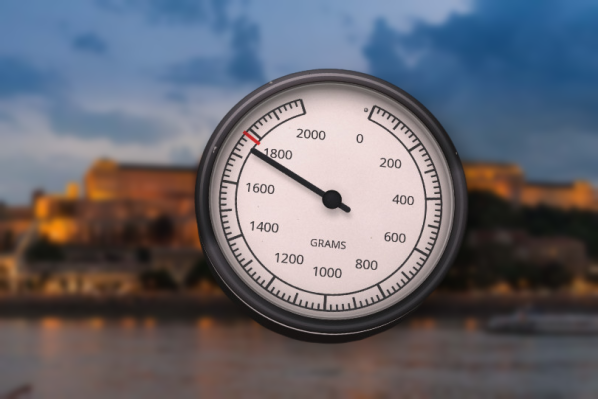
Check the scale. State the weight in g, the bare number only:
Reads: 1740
